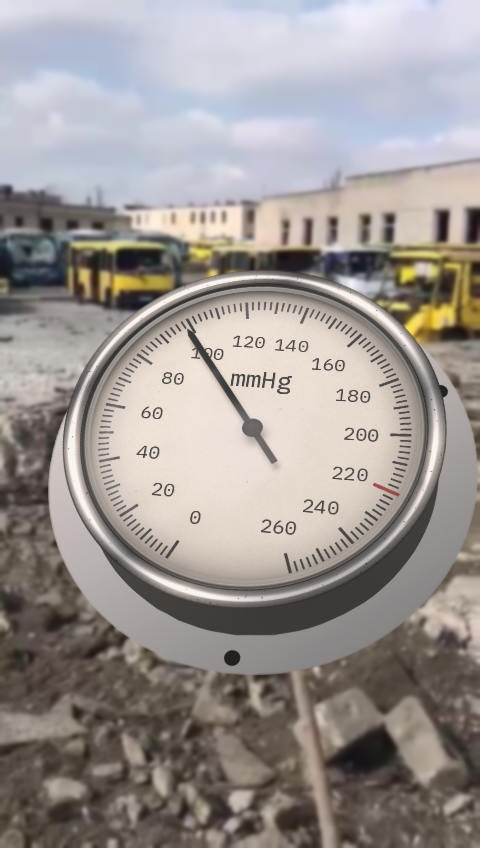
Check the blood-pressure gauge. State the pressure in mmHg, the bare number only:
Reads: 98
